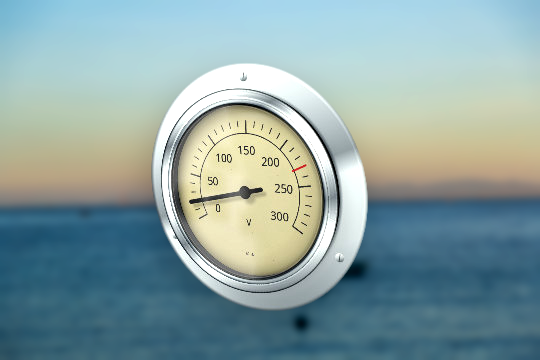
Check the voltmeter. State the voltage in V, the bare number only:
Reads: 20
